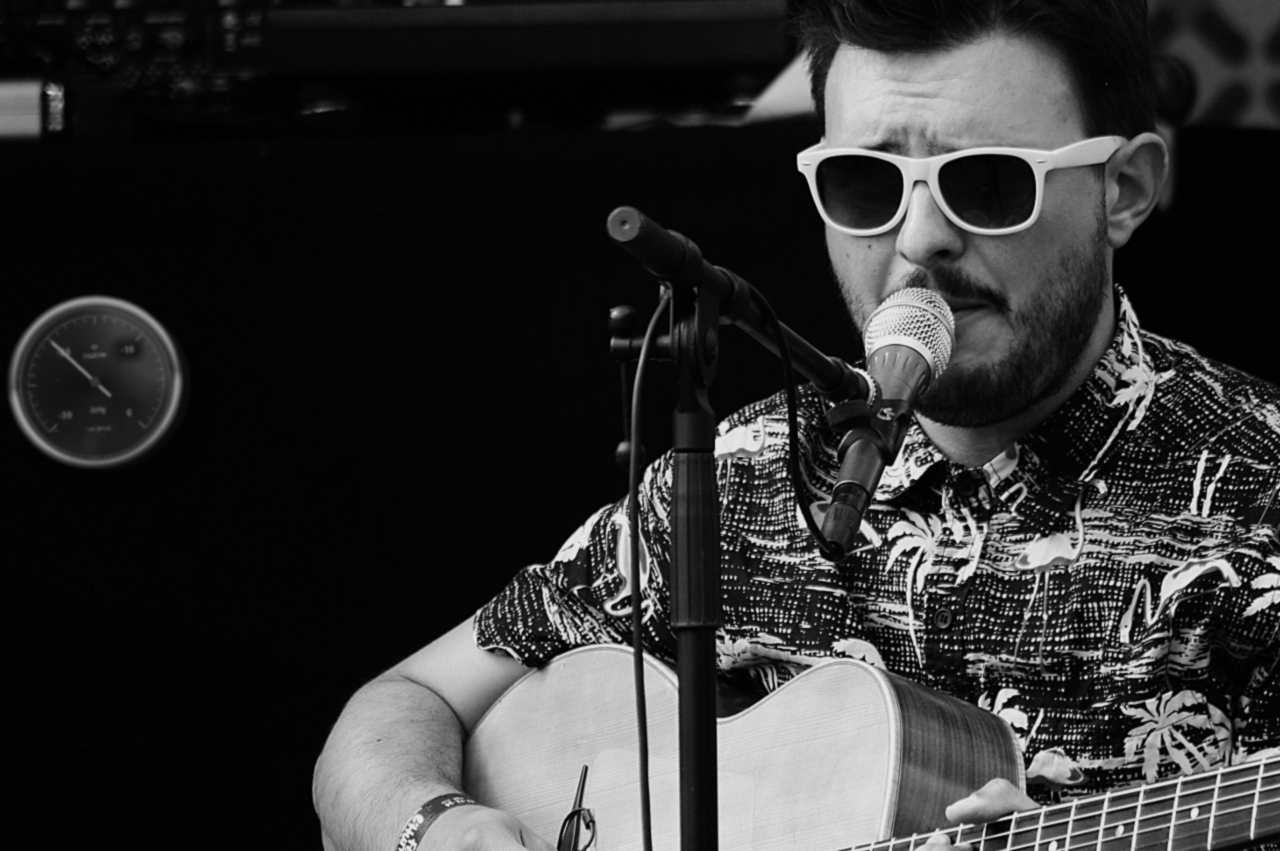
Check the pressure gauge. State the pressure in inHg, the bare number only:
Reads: -20
